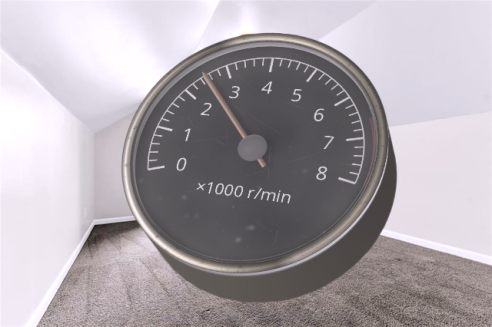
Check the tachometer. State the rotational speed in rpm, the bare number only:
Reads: 2500
